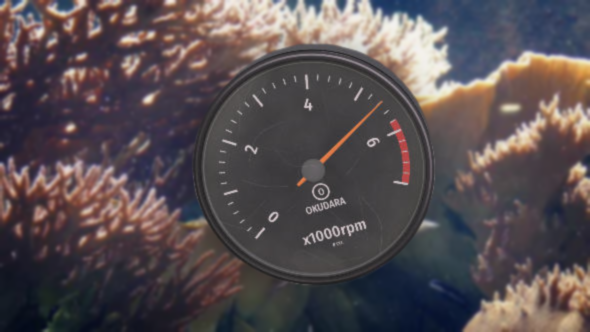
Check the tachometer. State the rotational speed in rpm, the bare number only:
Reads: 5400
